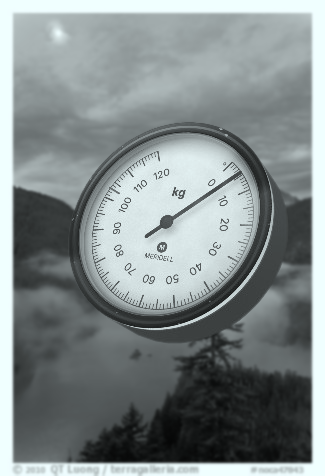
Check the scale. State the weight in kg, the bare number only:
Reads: 5
